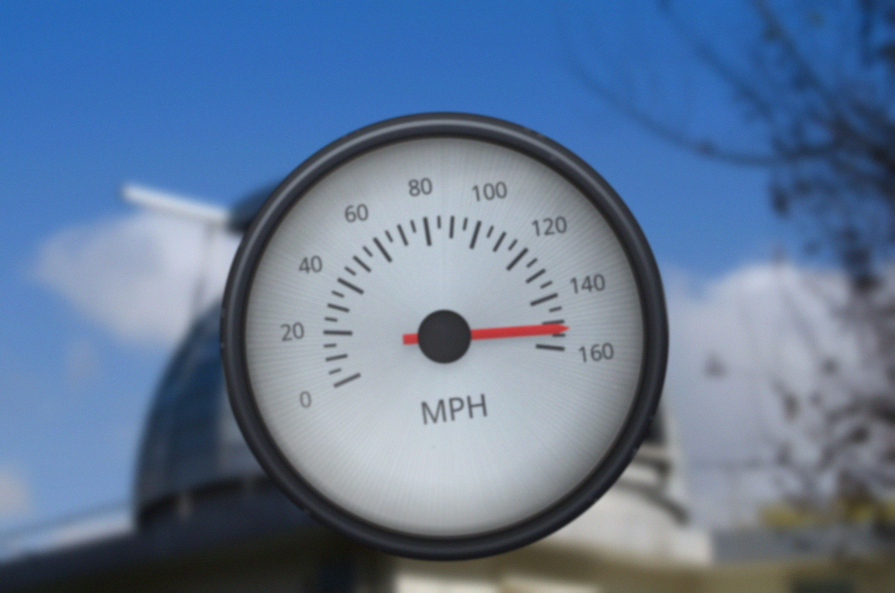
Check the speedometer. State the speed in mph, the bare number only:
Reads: 152.5
